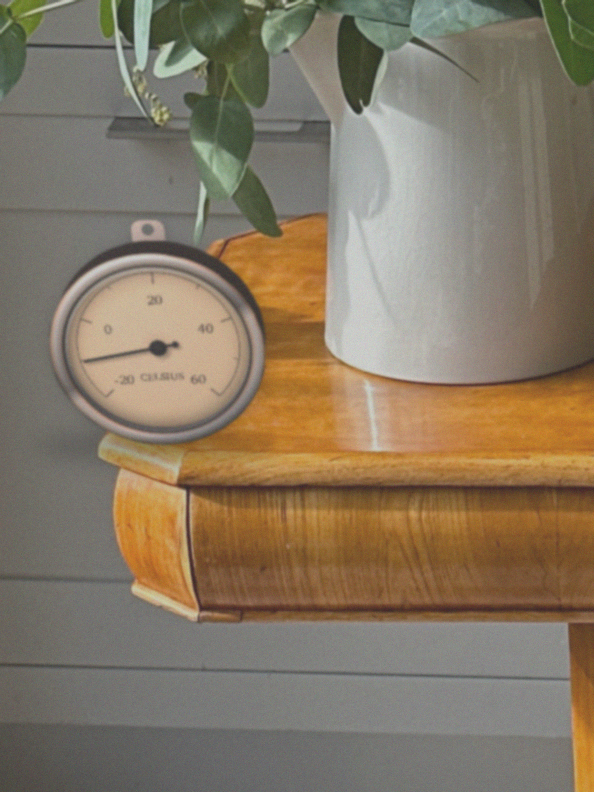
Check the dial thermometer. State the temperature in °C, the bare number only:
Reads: -10
